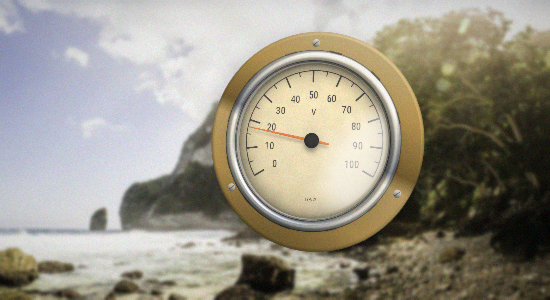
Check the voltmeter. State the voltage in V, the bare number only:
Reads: 17.5
